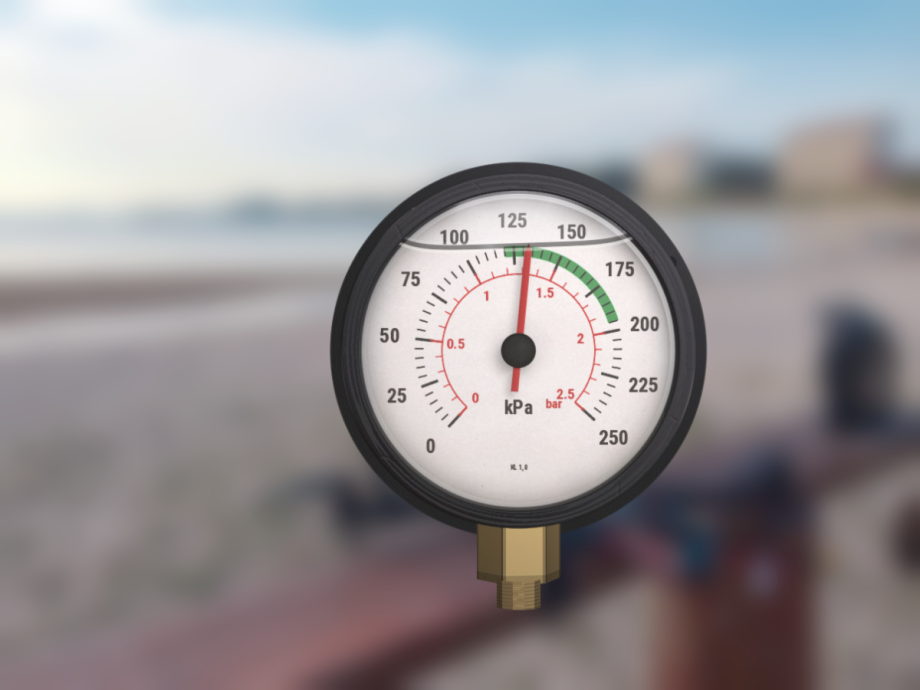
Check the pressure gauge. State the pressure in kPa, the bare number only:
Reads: 132.5
